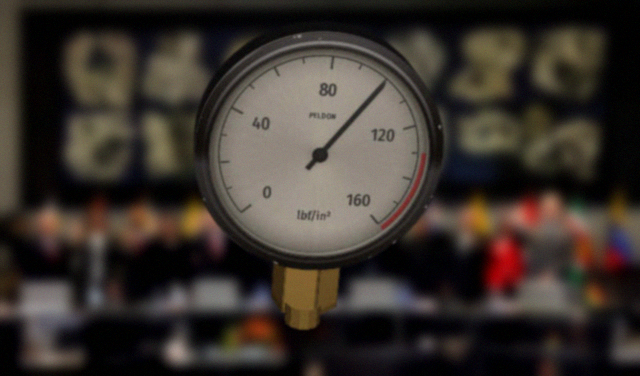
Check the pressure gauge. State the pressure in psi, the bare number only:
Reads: 100
